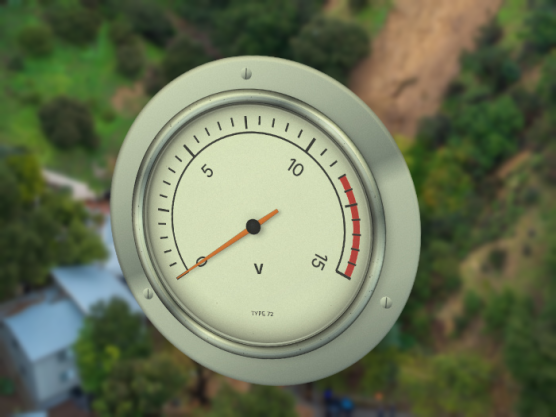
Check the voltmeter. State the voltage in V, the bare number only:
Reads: 0
